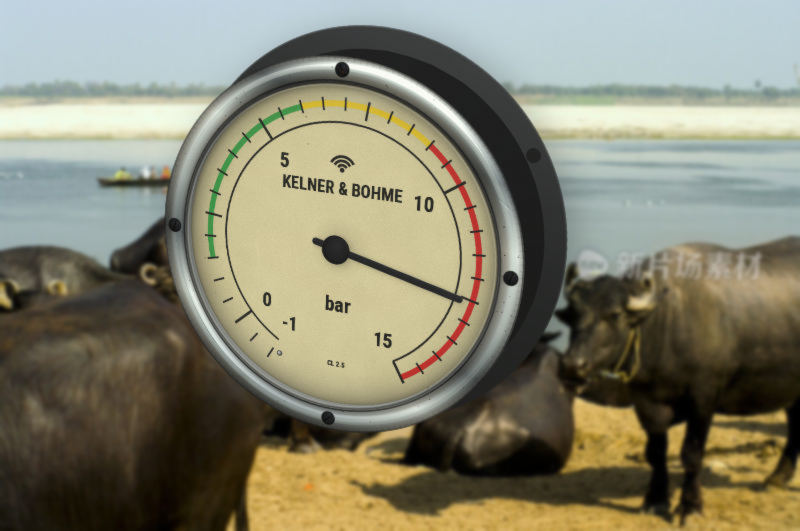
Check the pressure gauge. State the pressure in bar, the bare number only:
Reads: 12.5
